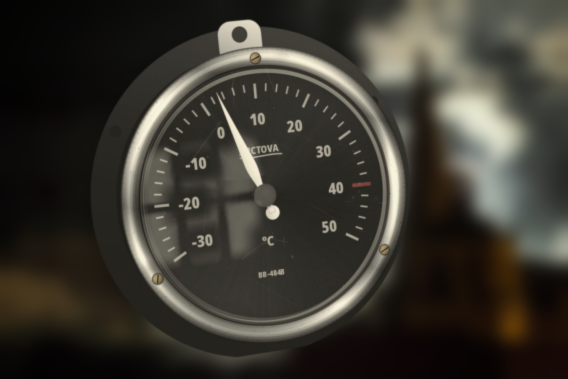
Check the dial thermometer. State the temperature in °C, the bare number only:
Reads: 3
